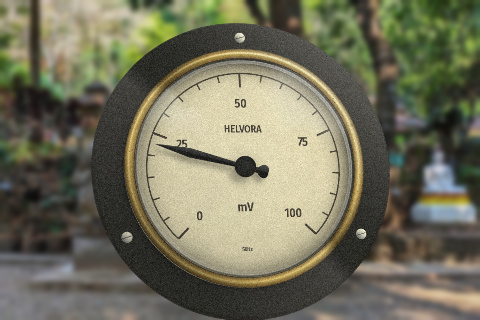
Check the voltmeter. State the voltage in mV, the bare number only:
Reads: 22.5
